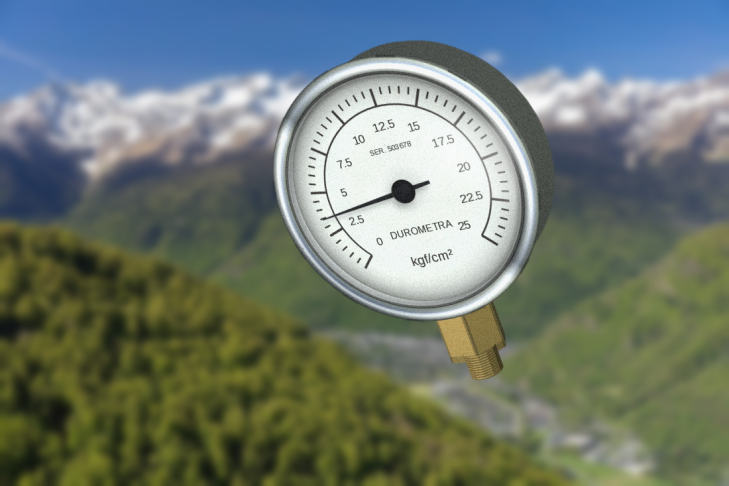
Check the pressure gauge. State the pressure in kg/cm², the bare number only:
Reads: 3.5
